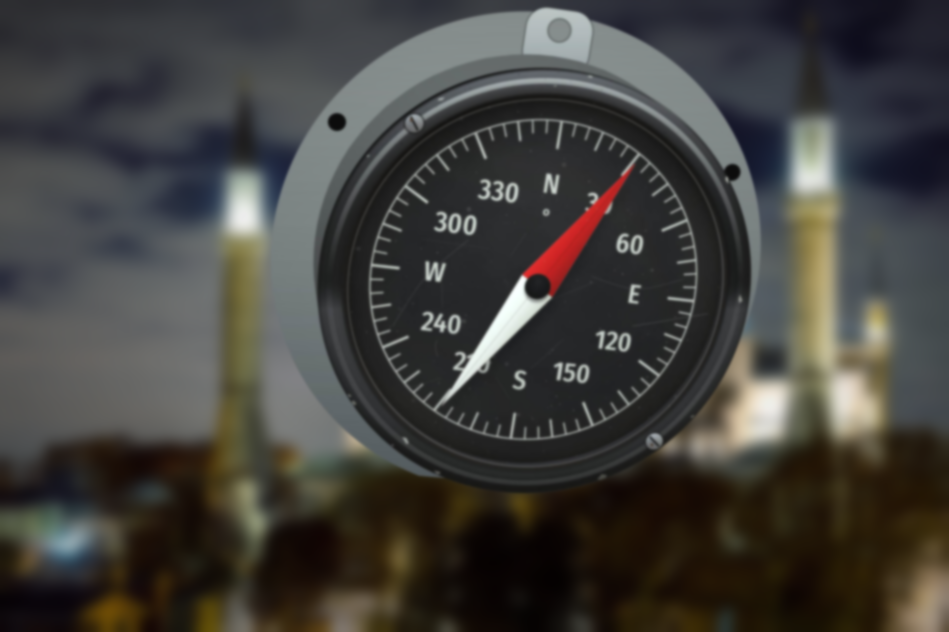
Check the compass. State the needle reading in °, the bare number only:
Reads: 30
